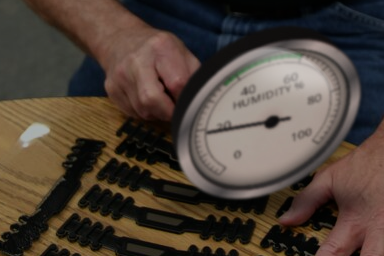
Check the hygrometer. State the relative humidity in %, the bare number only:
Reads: 20
